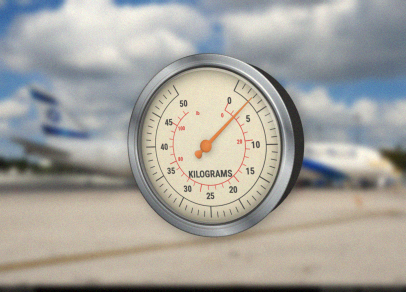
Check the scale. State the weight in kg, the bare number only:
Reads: 3
